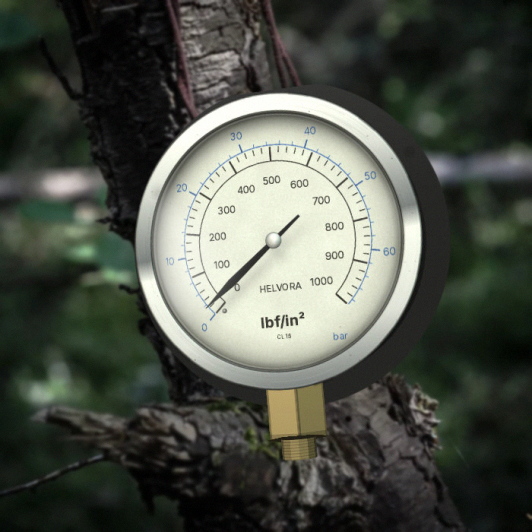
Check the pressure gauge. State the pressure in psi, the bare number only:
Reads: 20
